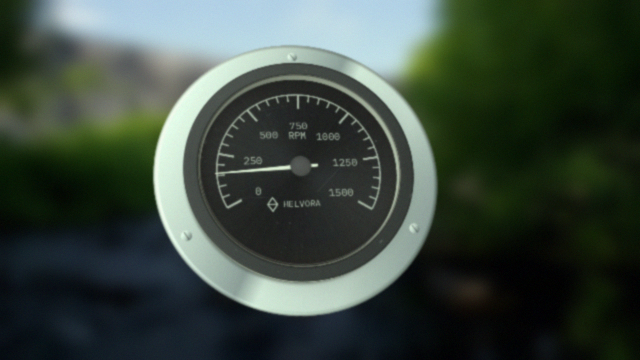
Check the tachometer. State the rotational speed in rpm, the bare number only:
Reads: 150
